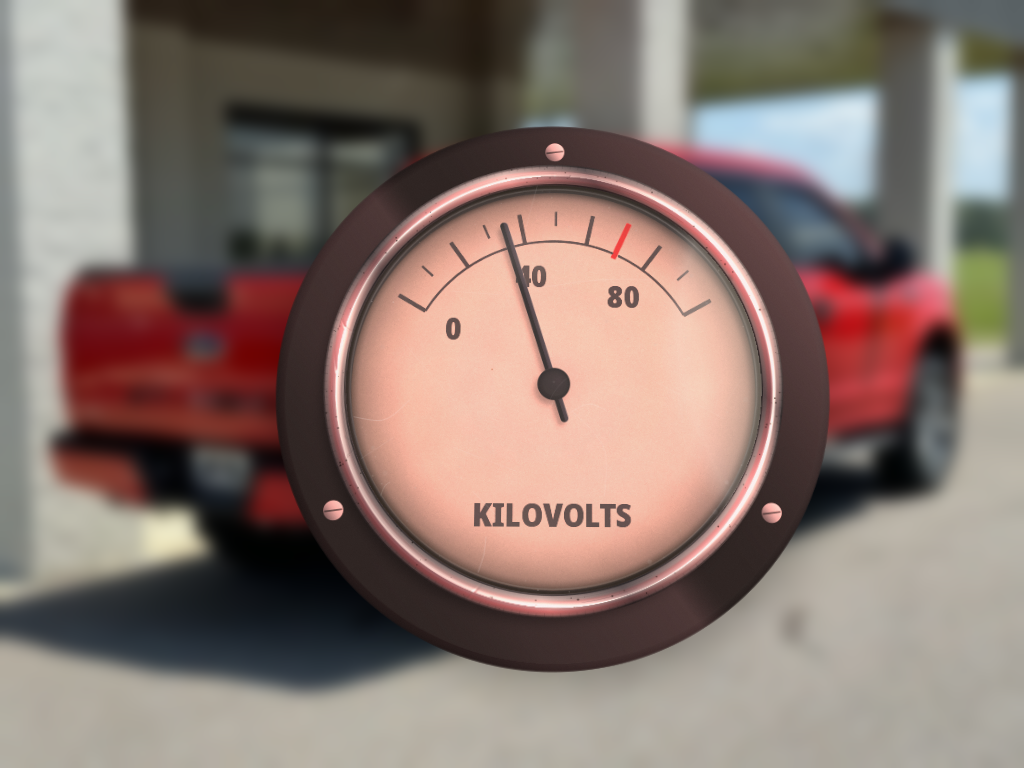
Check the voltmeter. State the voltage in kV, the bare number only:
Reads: 35
